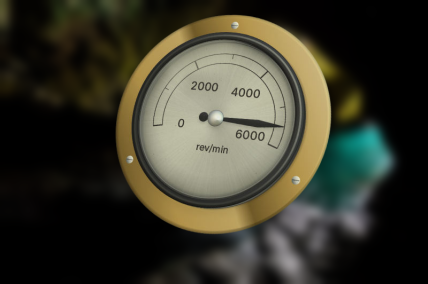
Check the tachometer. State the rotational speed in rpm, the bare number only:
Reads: 5500
